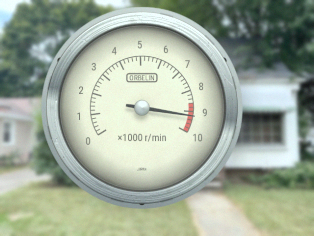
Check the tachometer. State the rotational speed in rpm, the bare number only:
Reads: 9200
